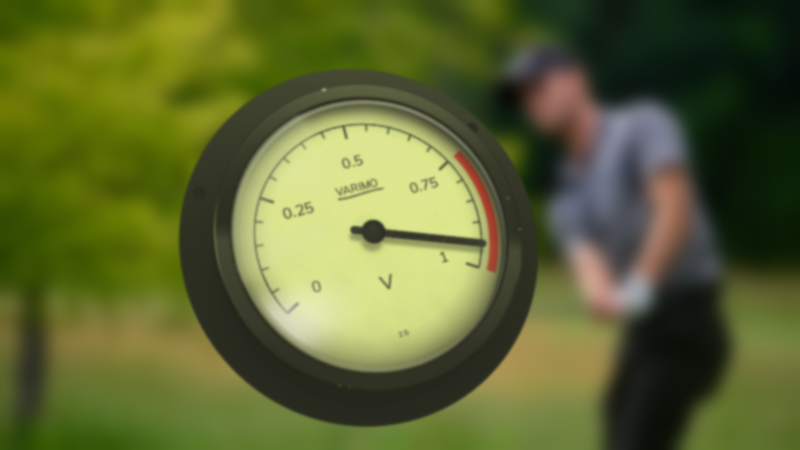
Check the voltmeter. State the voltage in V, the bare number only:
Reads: 0.95
